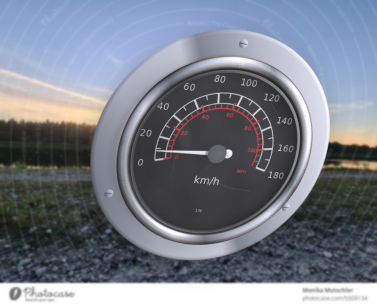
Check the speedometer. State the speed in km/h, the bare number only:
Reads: 10
